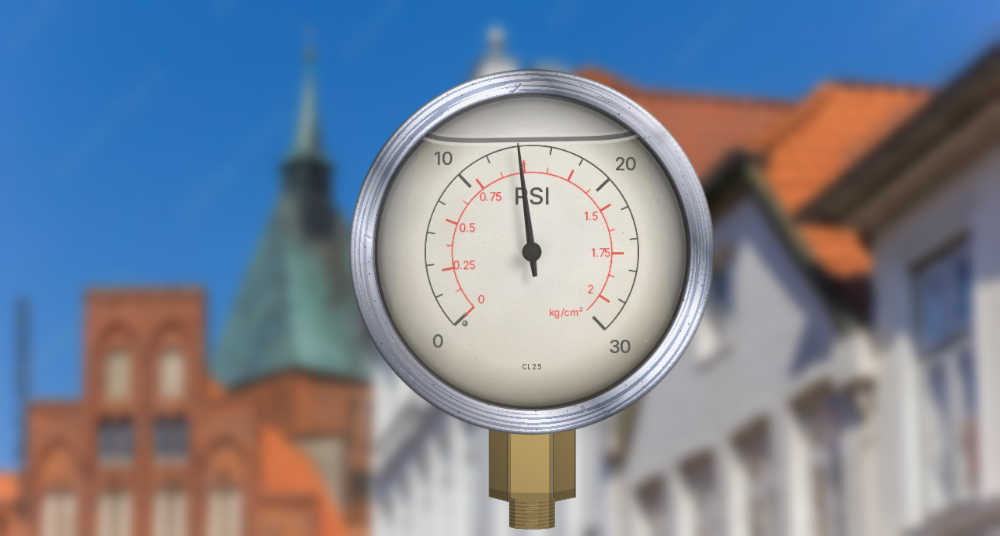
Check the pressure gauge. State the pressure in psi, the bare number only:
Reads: 14
